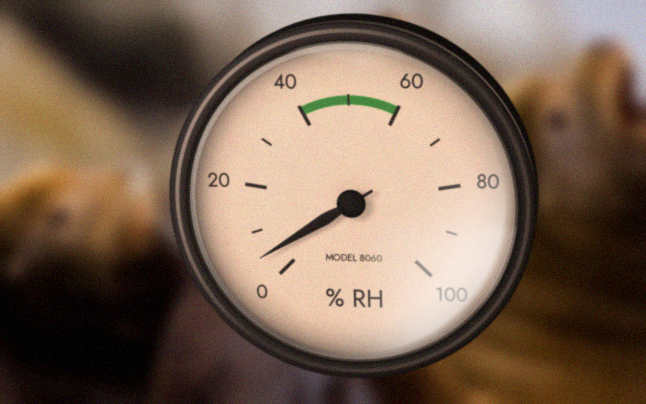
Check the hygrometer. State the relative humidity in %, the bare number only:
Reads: 5
